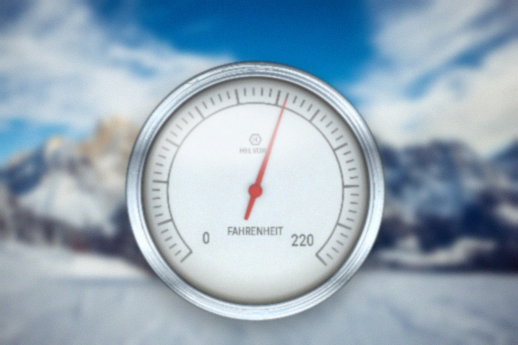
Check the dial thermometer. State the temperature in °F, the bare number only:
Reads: 124
